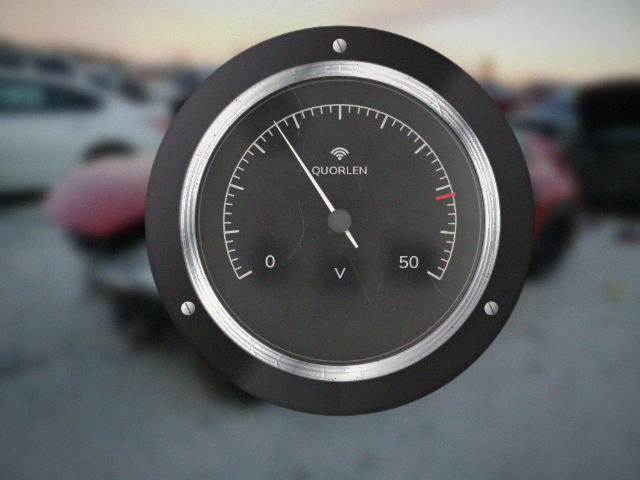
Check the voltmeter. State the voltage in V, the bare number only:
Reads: 18
